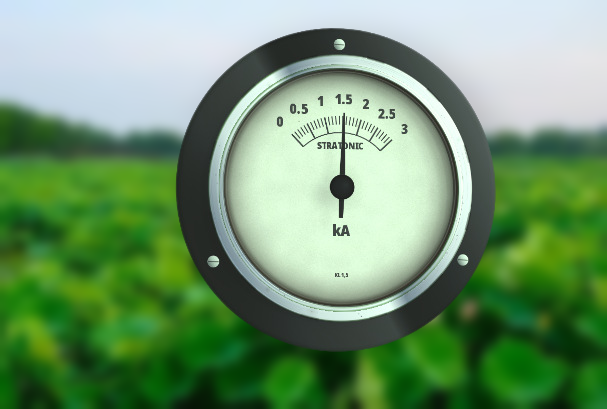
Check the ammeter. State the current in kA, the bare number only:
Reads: 1.5
